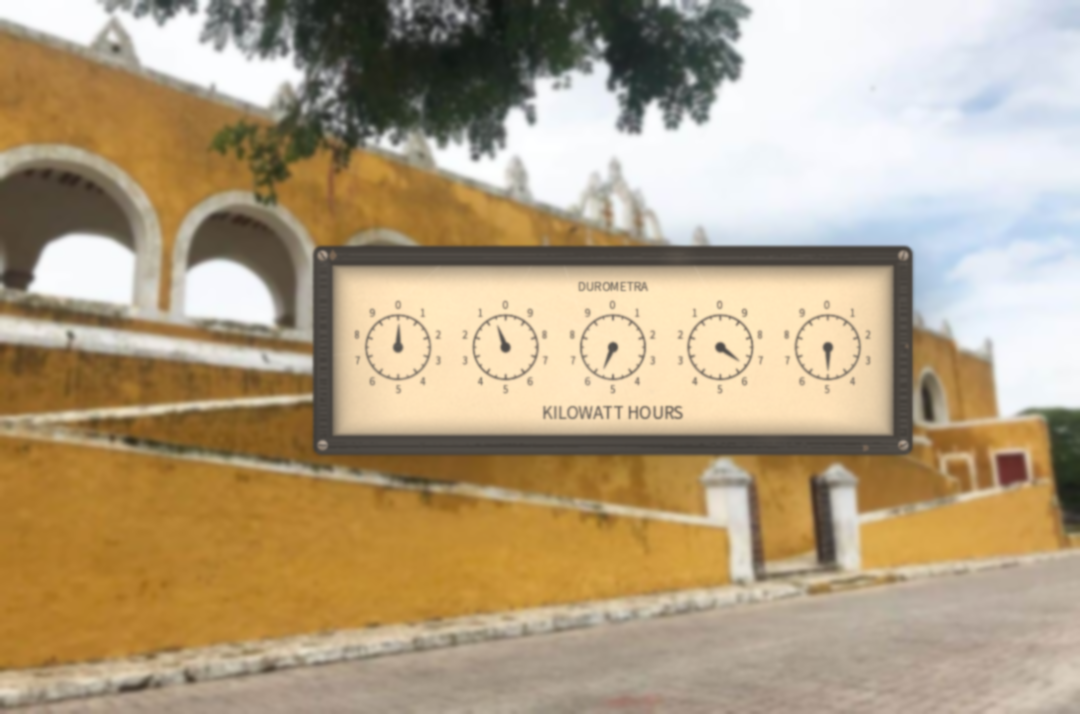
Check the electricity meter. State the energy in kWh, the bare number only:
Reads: 565
